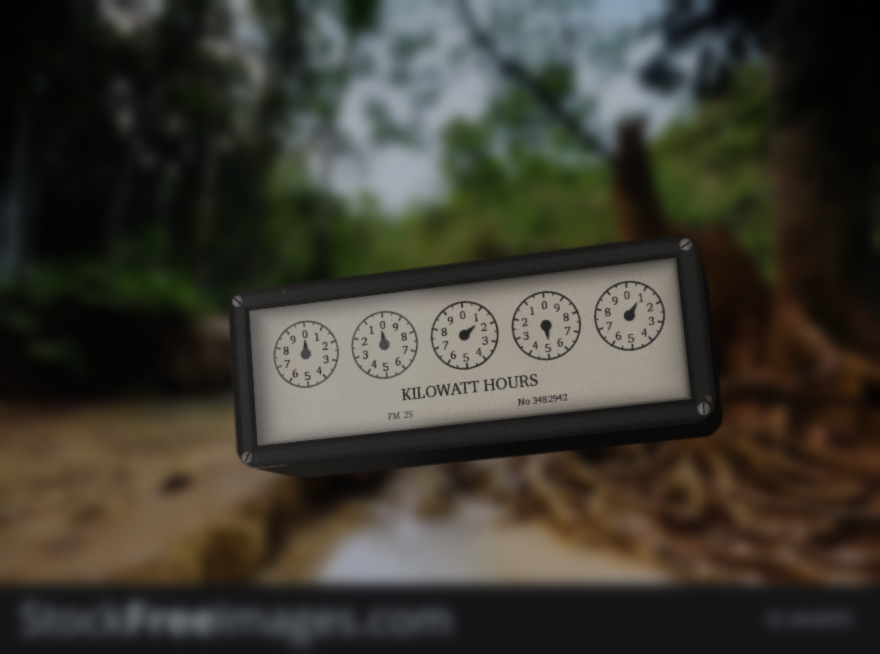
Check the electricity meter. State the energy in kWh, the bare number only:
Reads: 151
